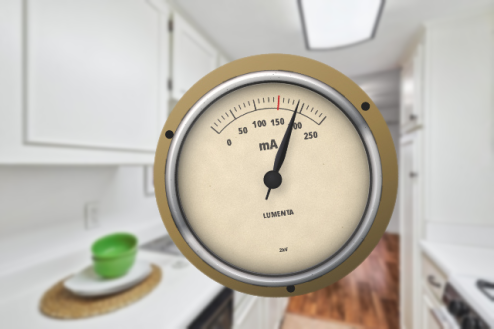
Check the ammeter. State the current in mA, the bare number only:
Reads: 190
